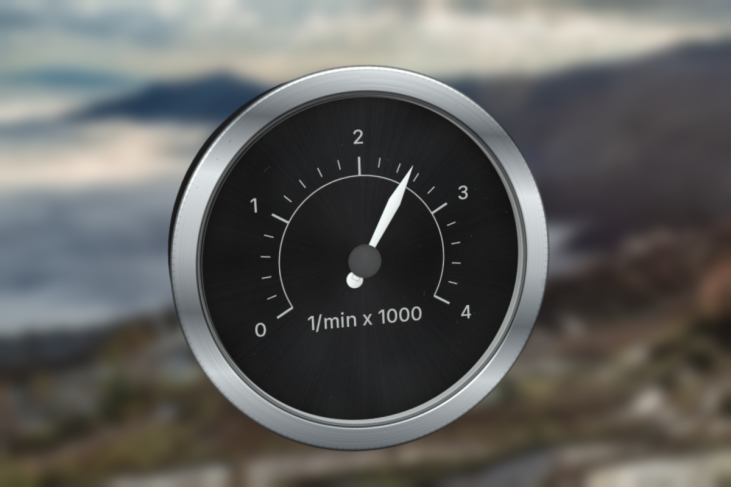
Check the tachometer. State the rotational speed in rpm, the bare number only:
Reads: 2500
